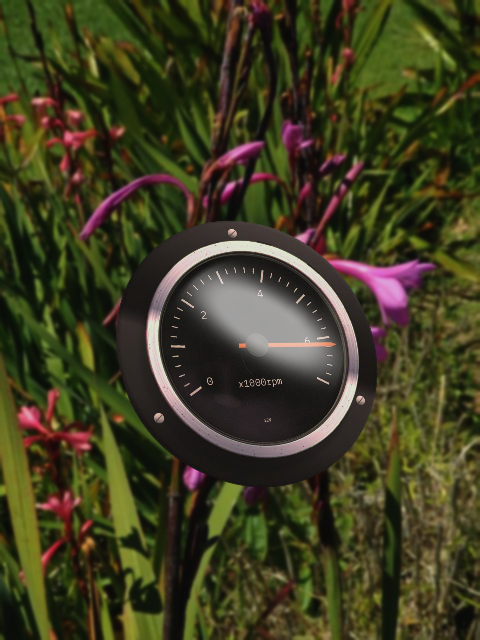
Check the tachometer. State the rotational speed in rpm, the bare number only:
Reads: 6200
